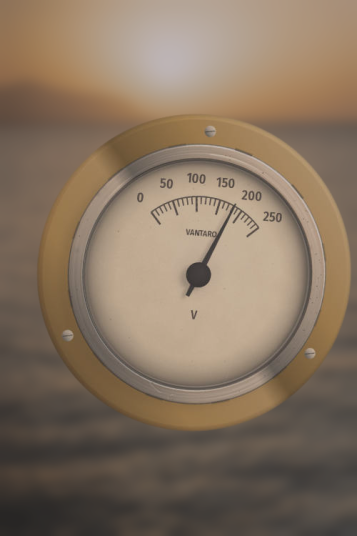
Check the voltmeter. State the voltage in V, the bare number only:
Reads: 180
